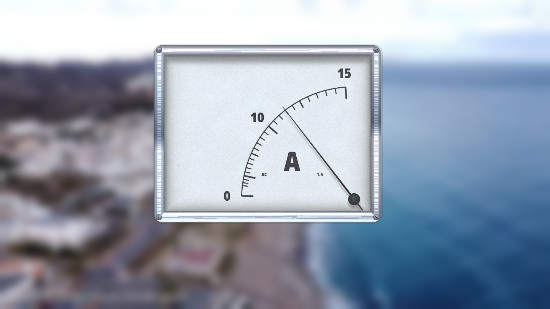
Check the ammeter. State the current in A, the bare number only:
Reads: 11.5
